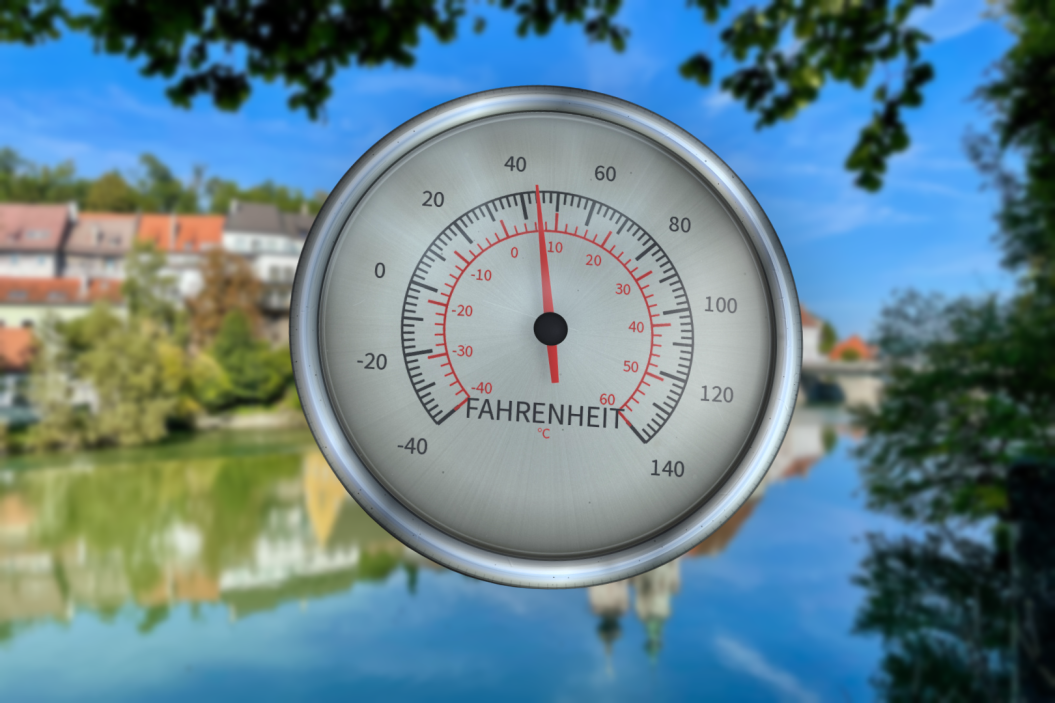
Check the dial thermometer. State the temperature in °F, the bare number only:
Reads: 44
